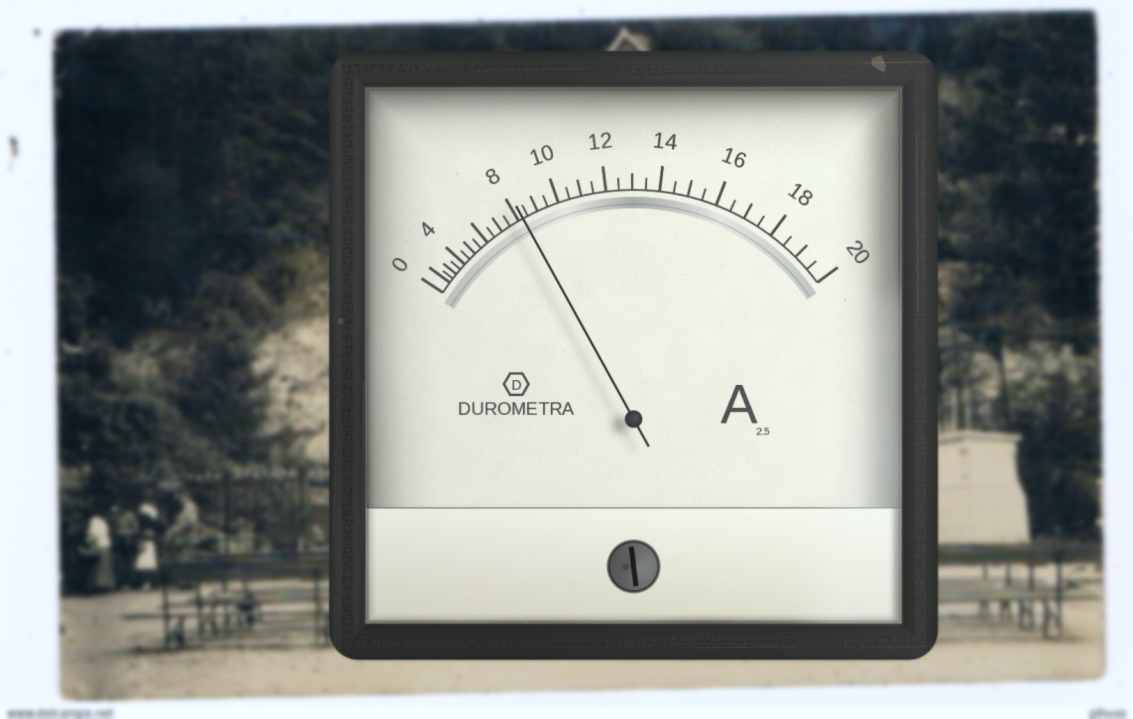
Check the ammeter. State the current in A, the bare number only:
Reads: 8.25
